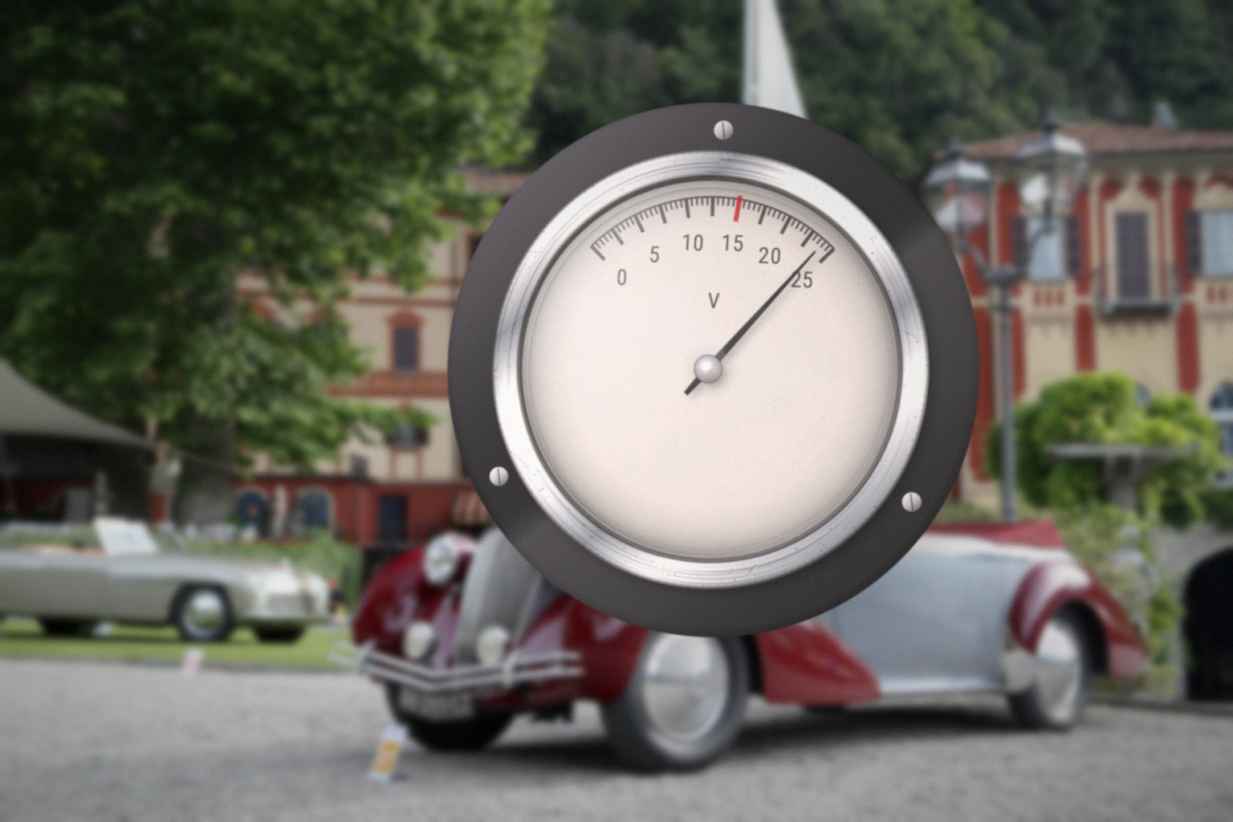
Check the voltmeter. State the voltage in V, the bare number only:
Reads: 24
